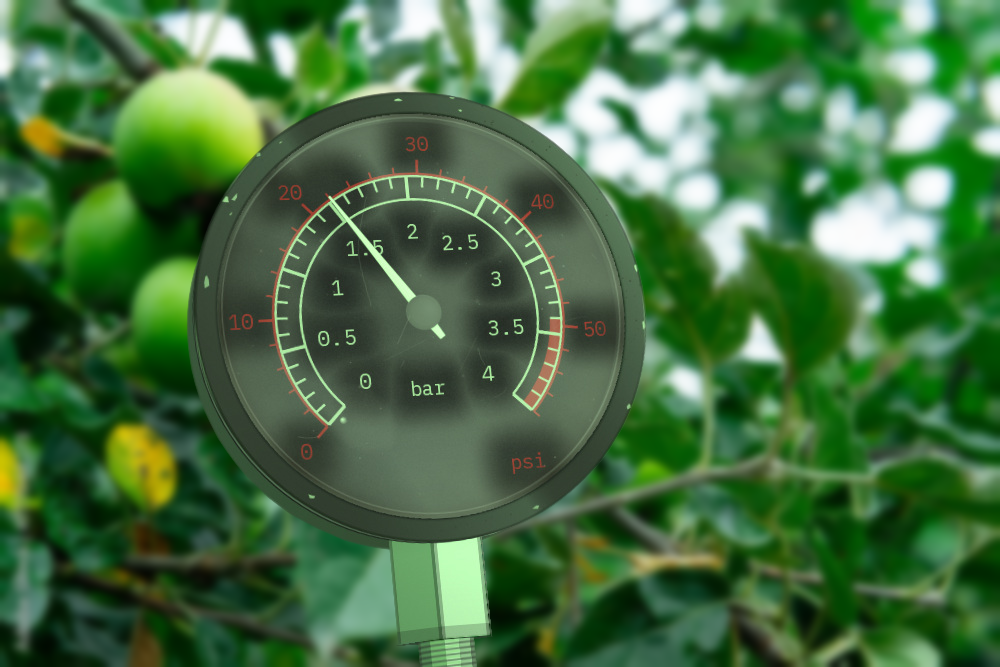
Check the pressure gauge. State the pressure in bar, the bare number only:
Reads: 1.5
